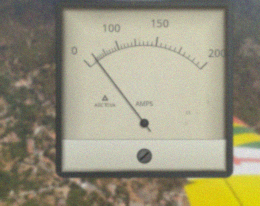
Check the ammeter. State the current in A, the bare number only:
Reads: 50
